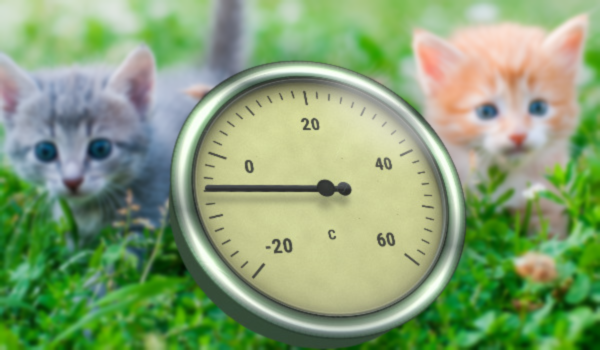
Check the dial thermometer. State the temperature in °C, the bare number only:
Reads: -6
